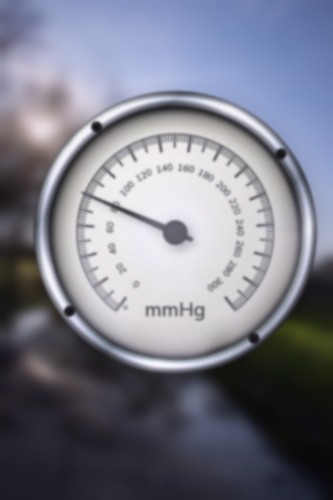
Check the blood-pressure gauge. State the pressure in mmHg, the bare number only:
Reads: 80
